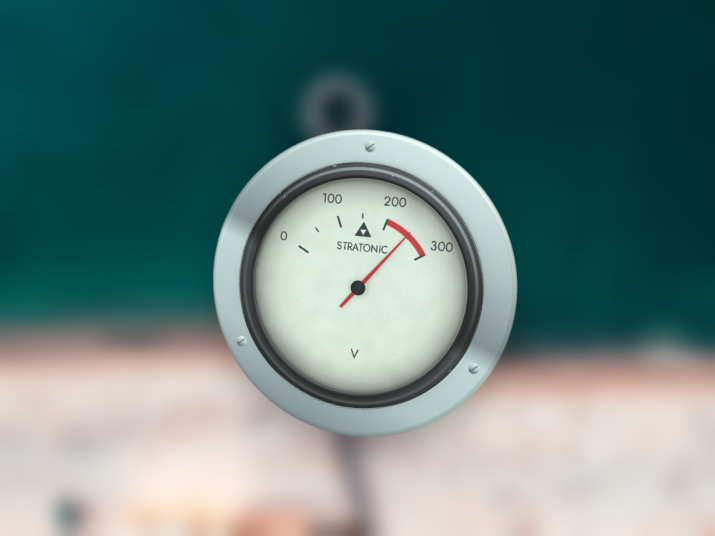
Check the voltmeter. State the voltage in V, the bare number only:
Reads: 250
